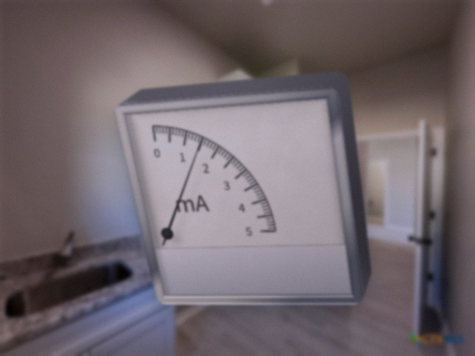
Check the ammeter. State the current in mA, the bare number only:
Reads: 1.5
